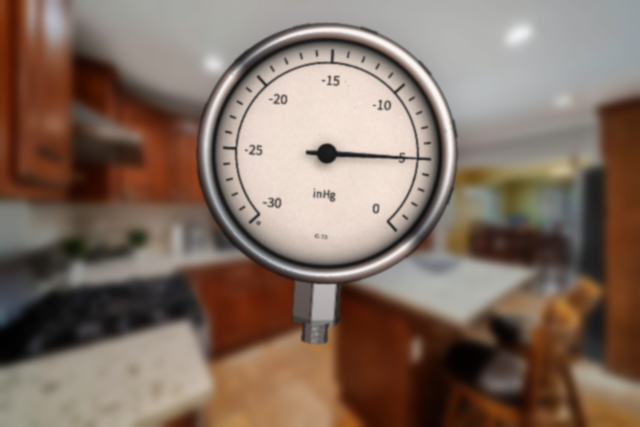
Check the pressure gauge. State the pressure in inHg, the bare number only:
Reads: -5
